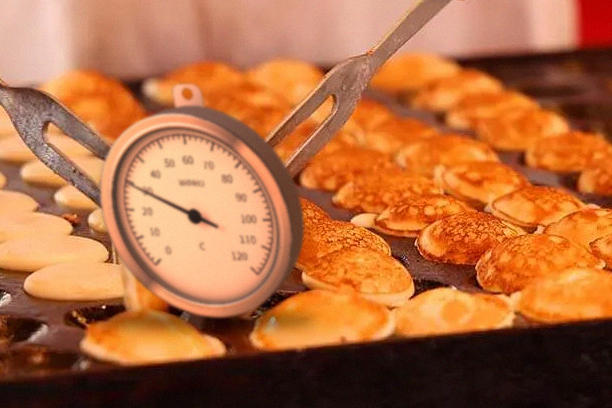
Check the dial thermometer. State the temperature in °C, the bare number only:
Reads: 30
